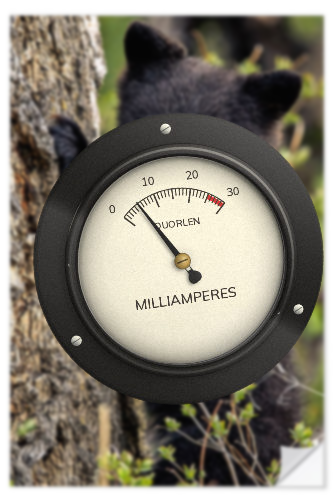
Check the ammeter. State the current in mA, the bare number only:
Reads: 5
